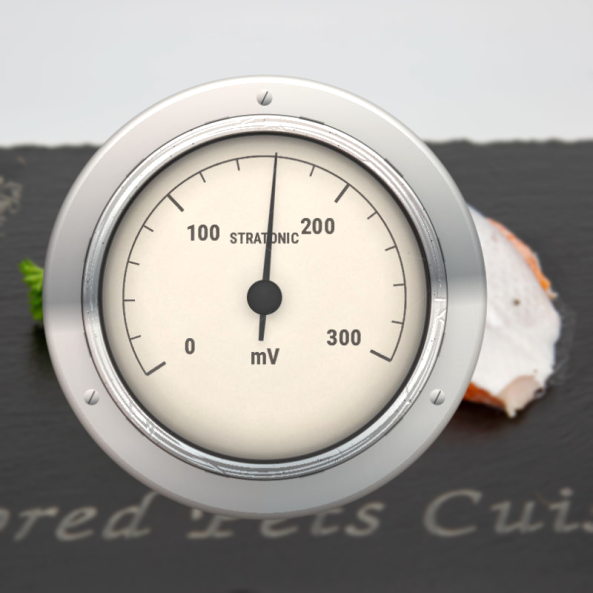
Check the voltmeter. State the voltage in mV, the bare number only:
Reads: 160
